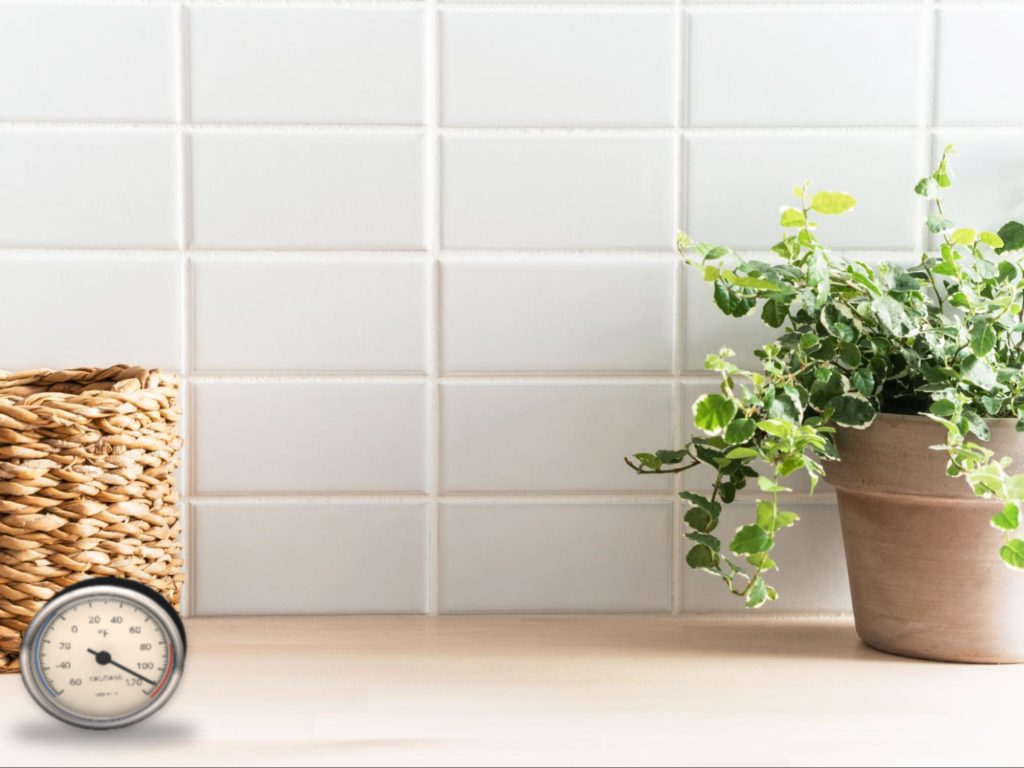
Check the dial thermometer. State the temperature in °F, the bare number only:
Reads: 110
